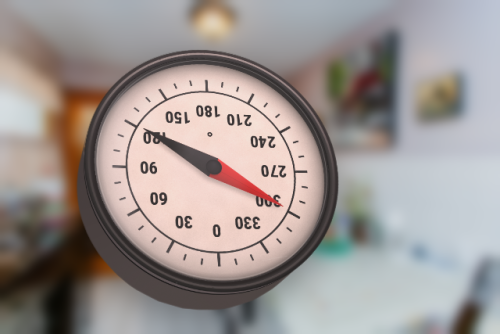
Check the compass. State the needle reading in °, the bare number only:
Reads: 300
